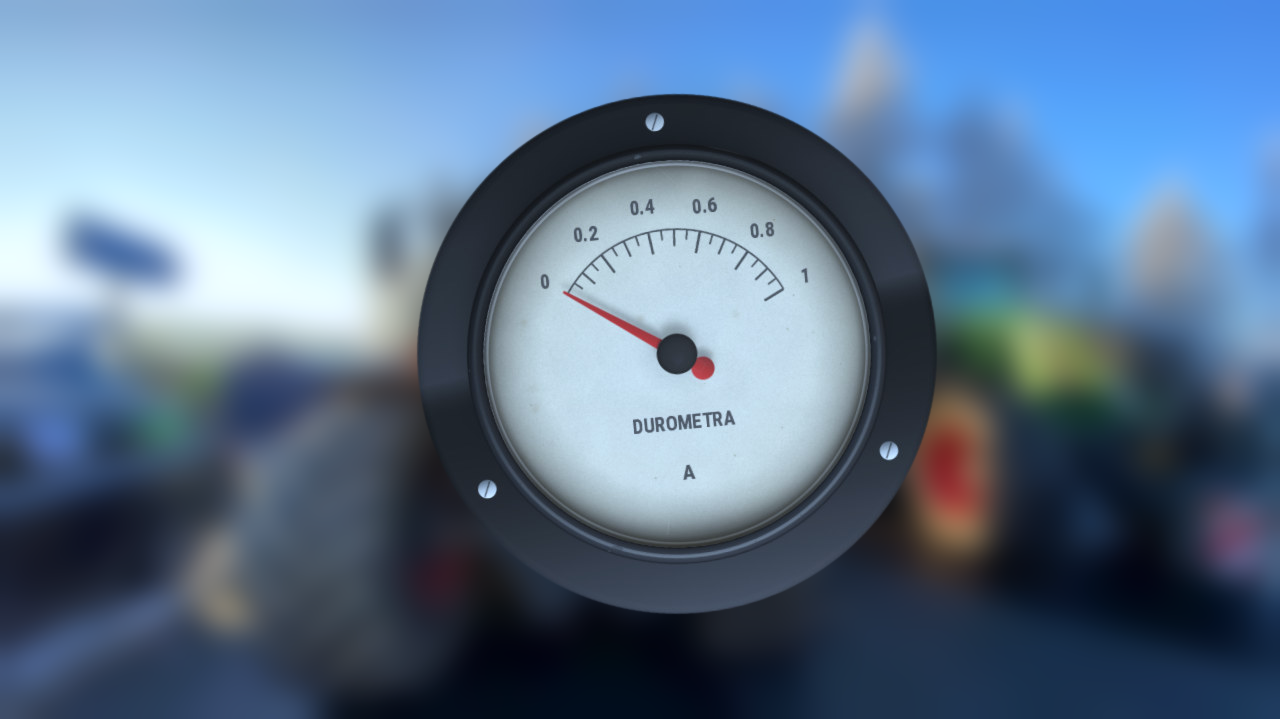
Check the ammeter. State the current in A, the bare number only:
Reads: 0
